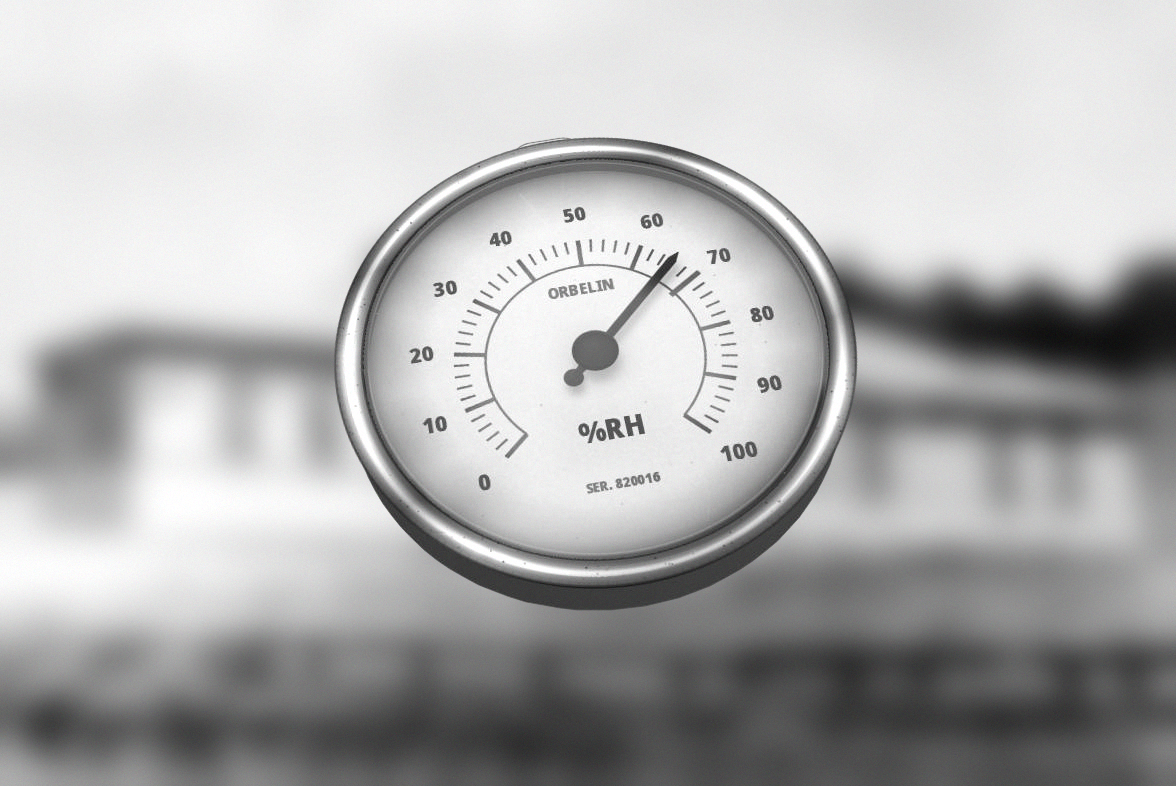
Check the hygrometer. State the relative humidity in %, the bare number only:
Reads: 66
